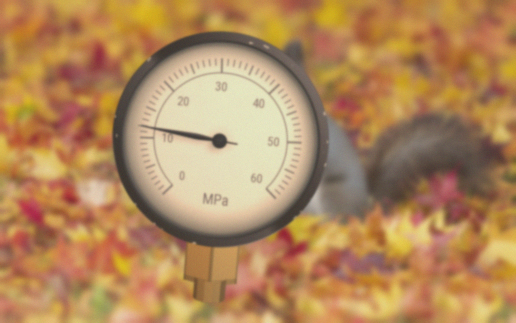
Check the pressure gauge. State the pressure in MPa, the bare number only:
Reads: 12
